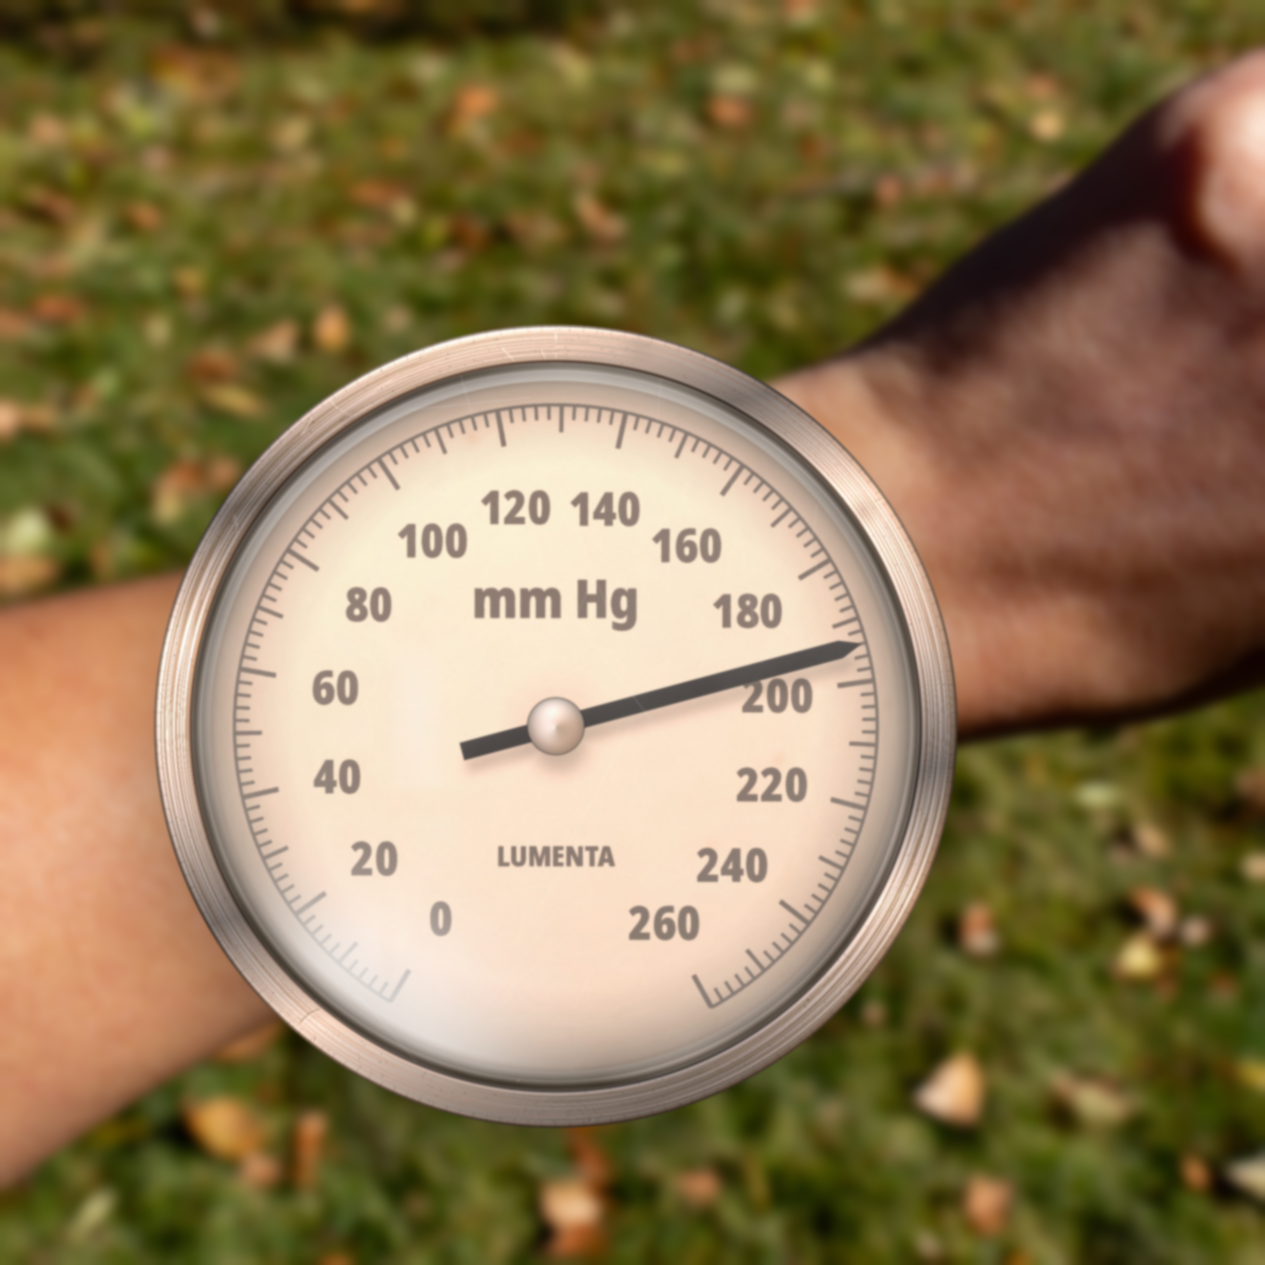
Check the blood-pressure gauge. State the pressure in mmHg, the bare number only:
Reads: 194
